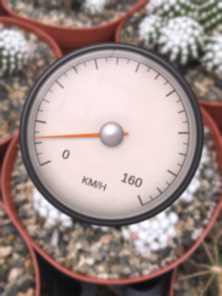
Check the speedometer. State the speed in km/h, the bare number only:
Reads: 12.5
